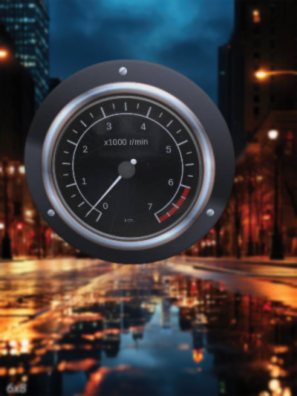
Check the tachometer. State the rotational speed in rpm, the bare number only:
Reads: 250
